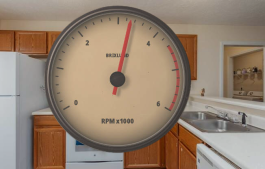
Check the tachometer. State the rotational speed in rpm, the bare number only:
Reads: 3300
